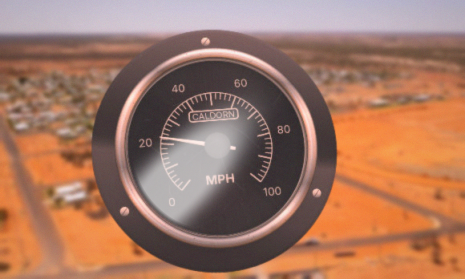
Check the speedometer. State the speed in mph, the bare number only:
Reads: 22
